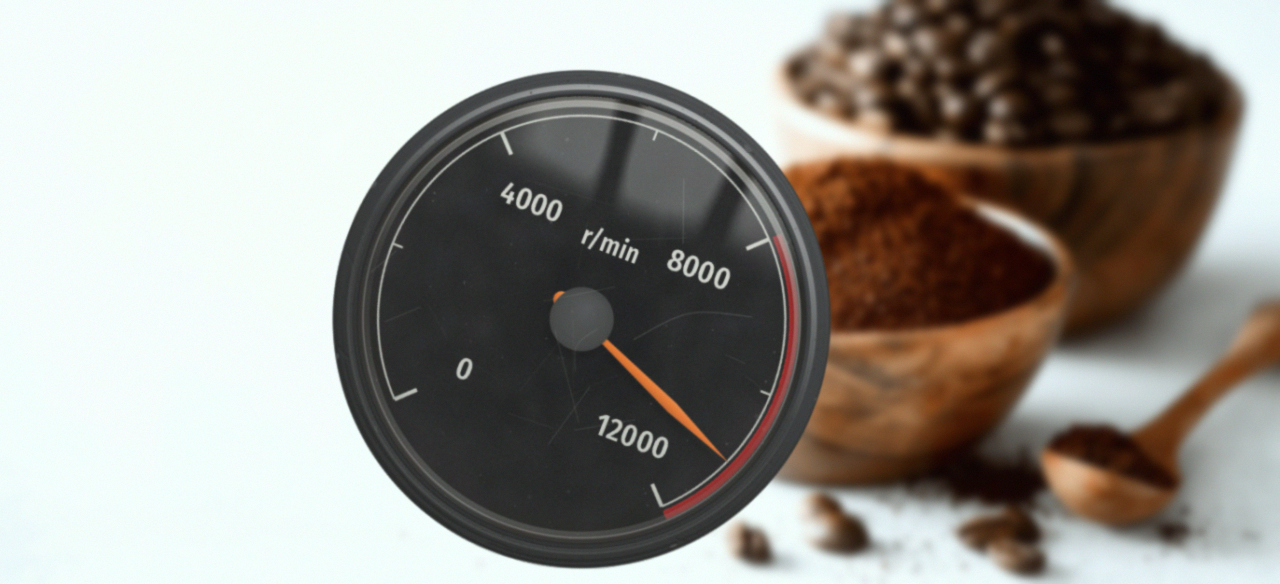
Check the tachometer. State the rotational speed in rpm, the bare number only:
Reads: 11000
